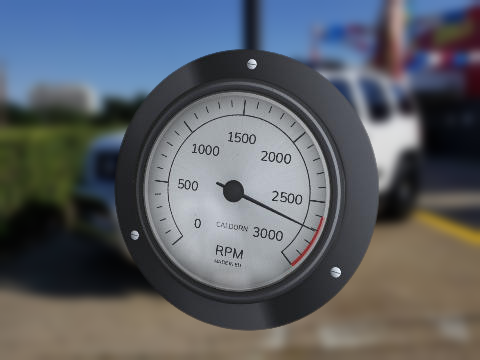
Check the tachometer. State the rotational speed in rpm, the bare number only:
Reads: 2700
